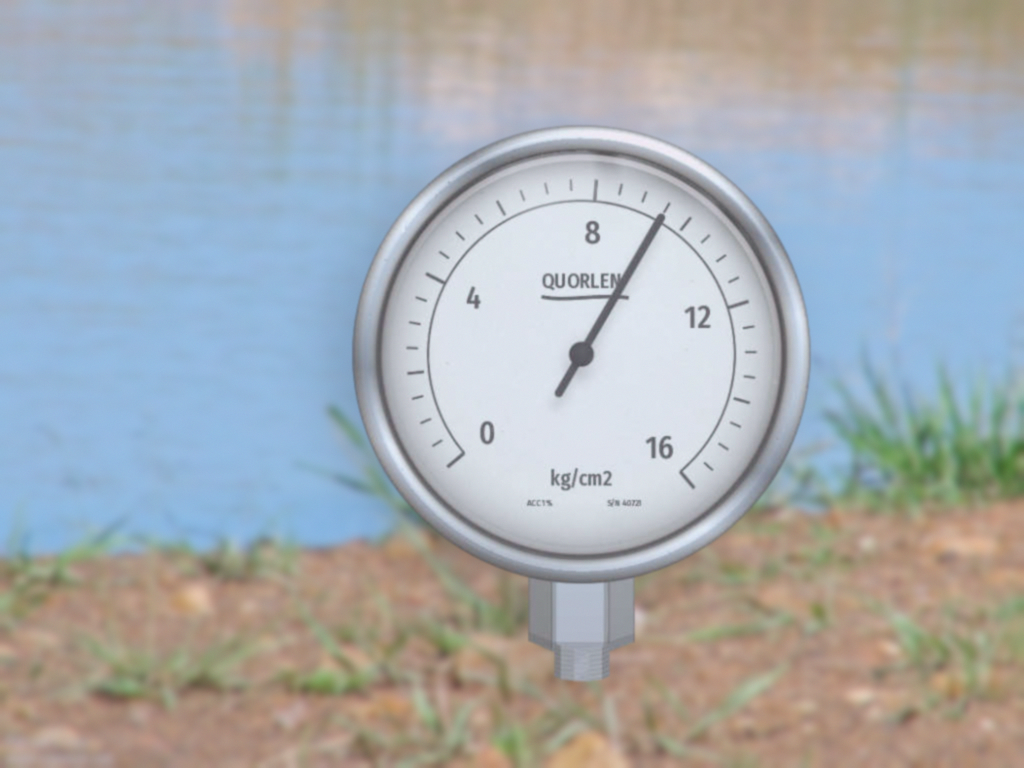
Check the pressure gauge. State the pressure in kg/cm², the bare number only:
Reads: 9.5
